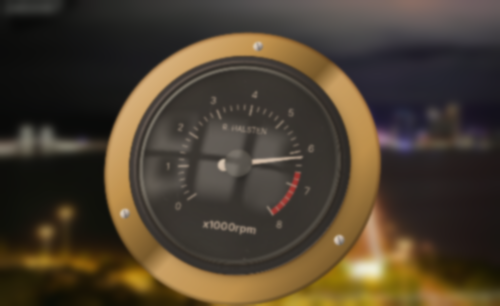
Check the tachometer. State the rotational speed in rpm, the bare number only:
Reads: 6200
